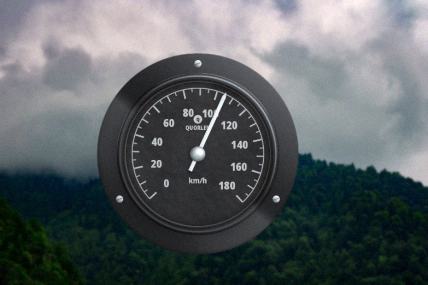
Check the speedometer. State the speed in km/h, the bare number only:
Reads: 105
